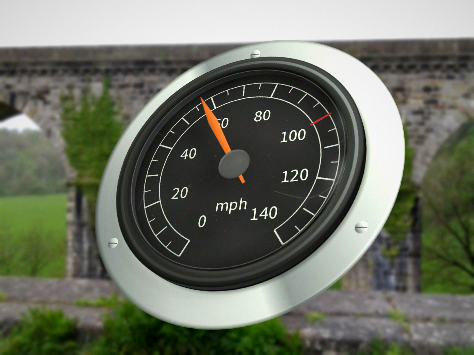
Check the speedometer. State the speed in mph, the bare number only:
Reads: 57.5
